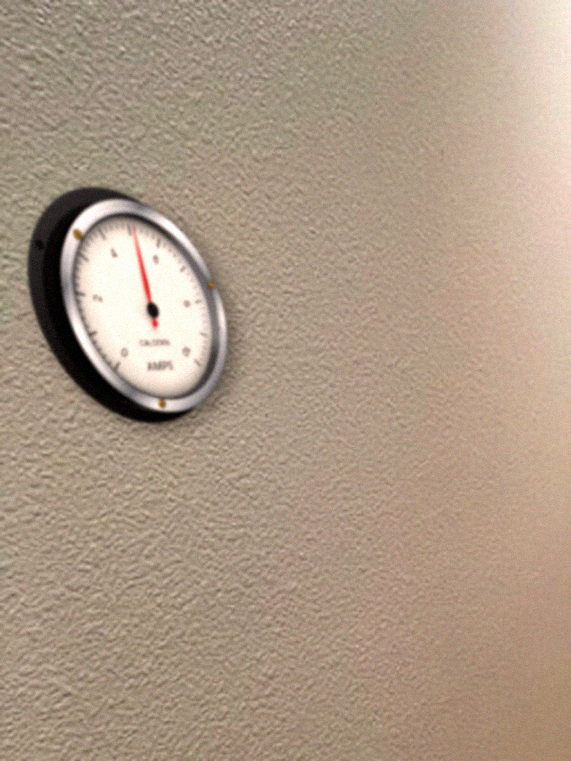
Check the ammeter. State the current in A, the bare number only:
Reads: 5
